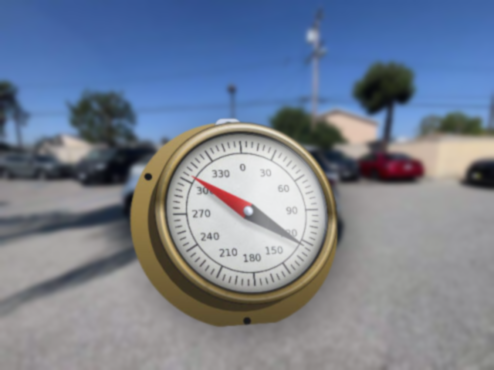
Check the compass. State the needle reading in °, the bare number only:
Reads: 305
